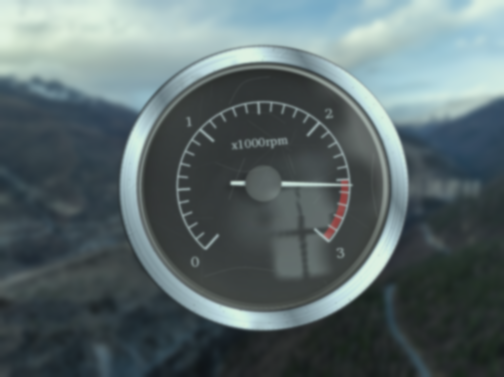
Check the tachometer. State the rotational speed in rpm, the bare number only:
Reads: 2550
